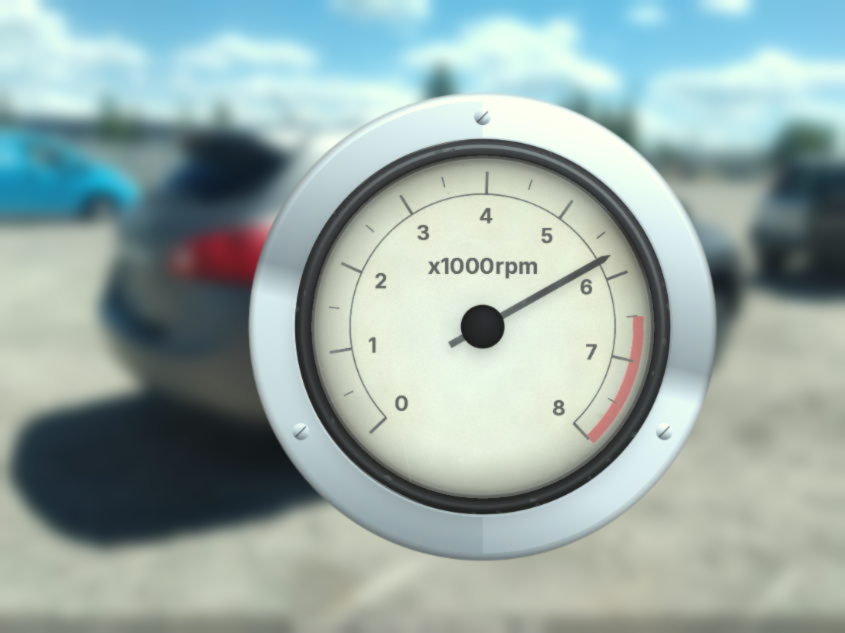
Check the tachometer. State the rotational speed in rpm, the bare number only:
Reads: 5750
